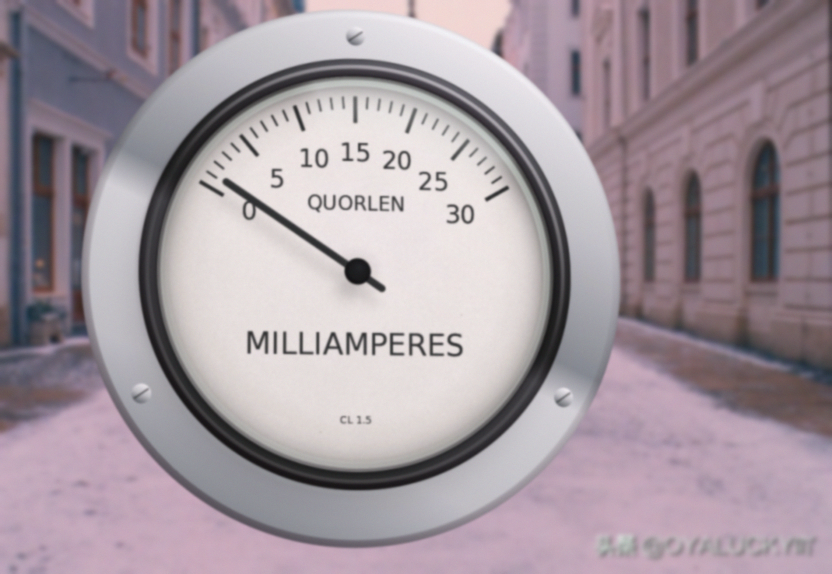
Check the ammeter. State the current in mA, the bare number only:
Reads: 1
